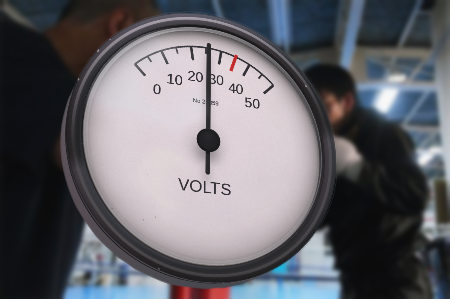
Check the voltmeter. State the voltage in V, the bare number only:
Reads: 25
